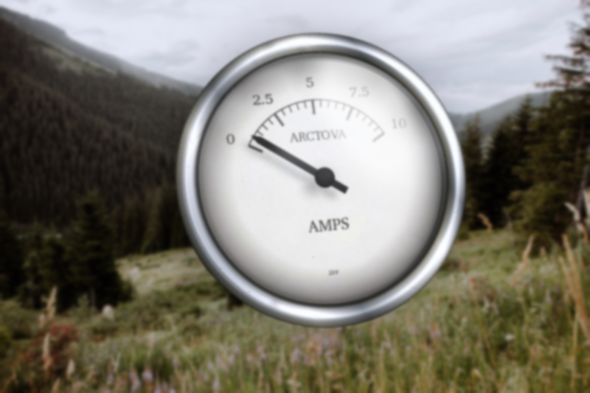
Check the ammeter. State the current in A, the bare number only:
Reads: 0.5
